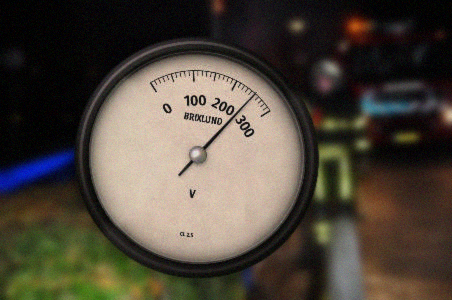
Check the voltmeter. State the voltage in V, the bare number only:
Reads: 250
